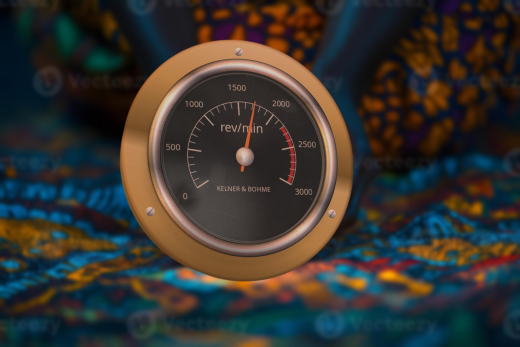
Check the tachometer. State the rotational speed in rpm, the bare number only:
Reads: 1700
